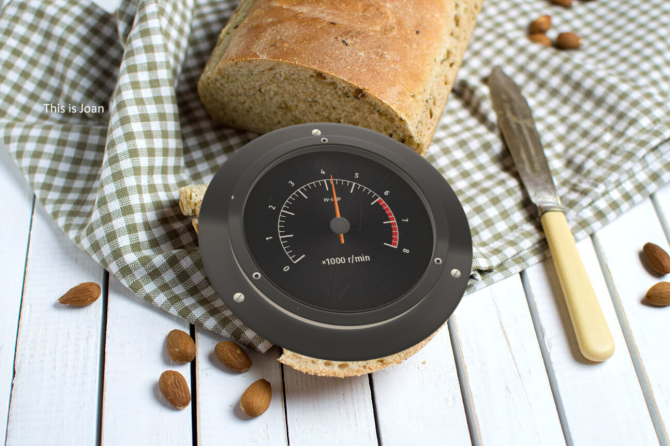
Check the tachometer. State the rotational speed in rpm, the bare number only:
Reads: 4200
